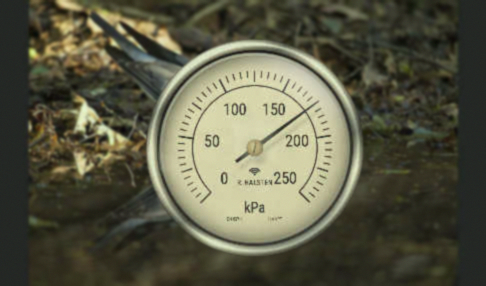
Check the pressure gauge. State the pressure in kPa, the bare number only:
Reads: 175
